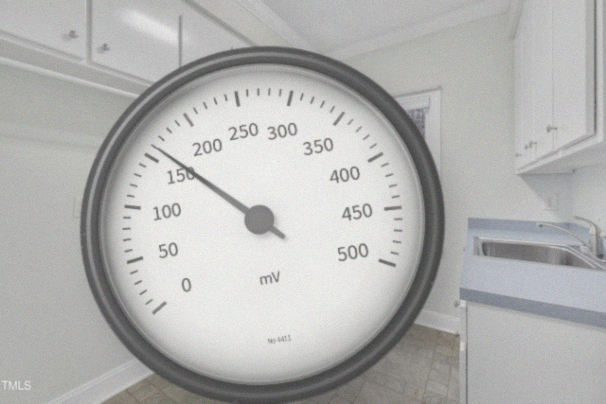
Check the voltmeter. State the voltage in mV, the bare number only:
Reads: 160
